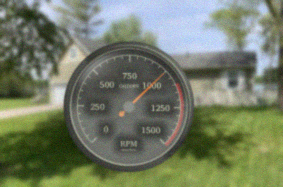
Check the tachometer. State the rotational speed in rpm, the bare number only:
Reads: 1000
